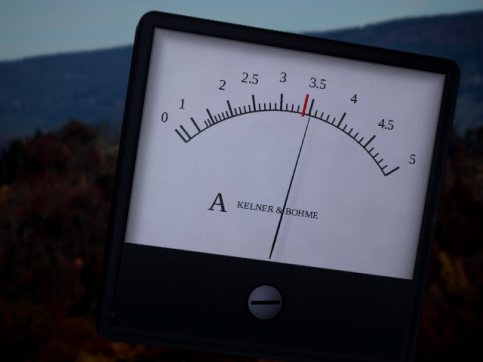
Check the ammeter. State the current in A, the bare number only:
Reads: 3.5
